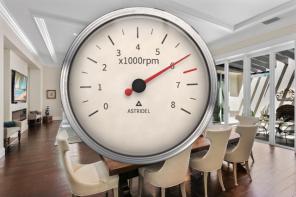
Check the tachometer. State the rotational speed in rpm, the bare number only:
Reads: 6000
